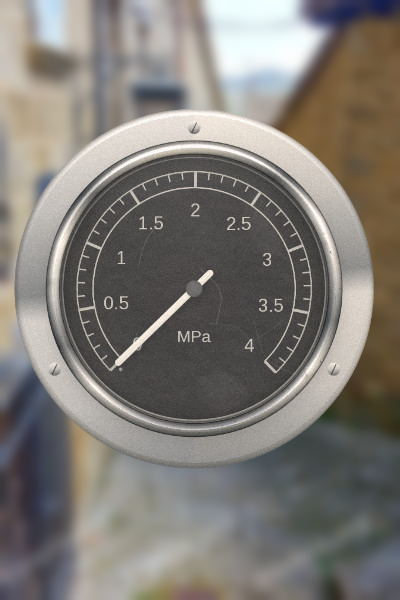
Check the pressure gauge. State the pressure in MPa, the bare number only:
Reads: 0
